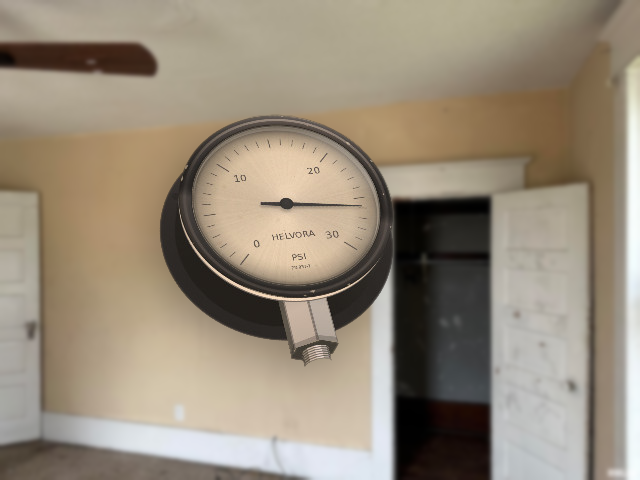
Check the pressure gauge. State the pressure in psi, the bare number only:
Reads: 26
